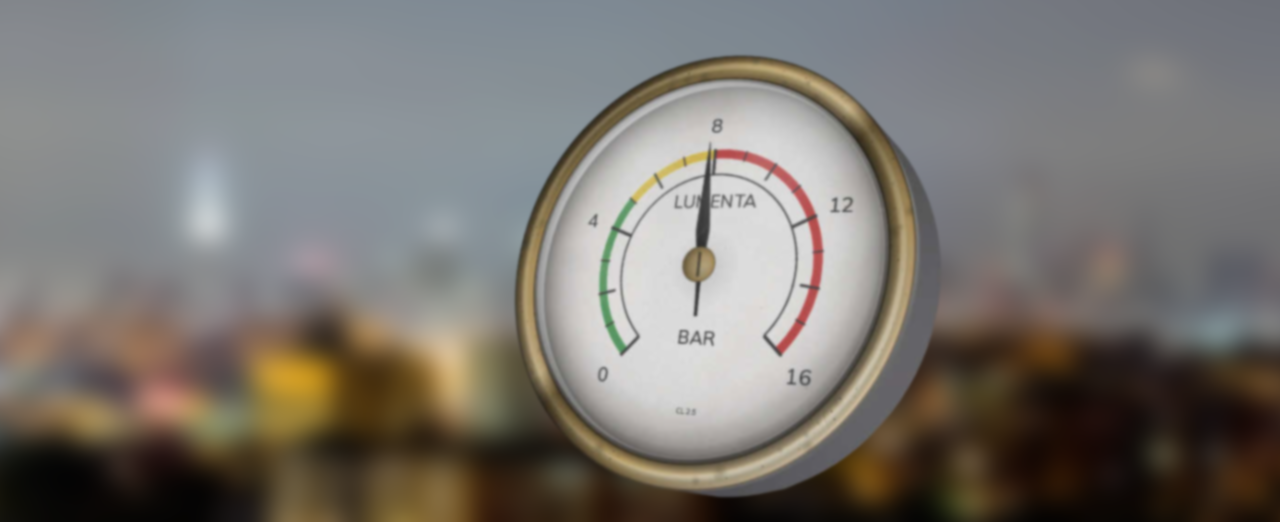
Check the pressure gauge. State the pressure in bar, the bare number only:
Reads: 8
